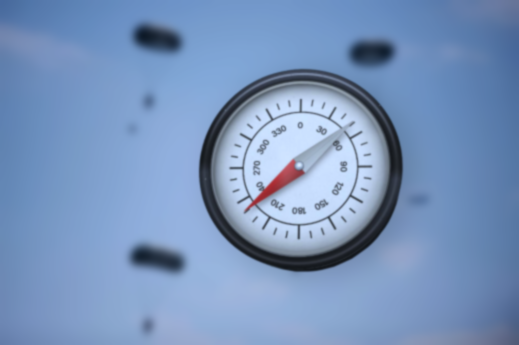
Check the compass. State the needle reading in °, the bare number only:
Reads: 230
